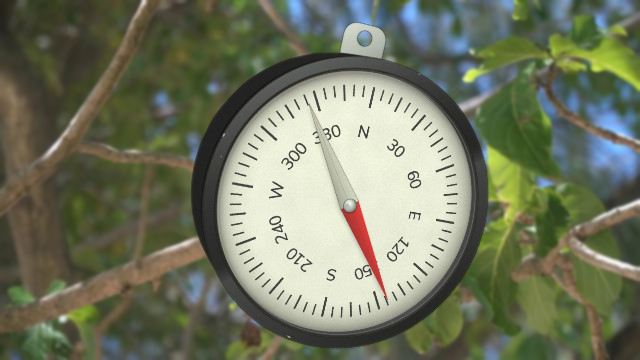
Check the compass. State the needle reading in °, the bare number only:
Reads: 145
